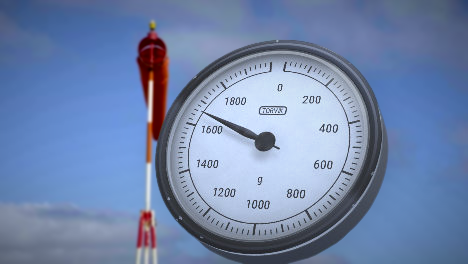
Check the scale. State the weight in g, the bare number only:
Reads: 1660
